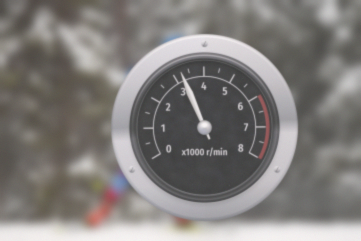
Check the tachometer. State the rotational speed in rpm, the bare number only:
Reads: 3250
